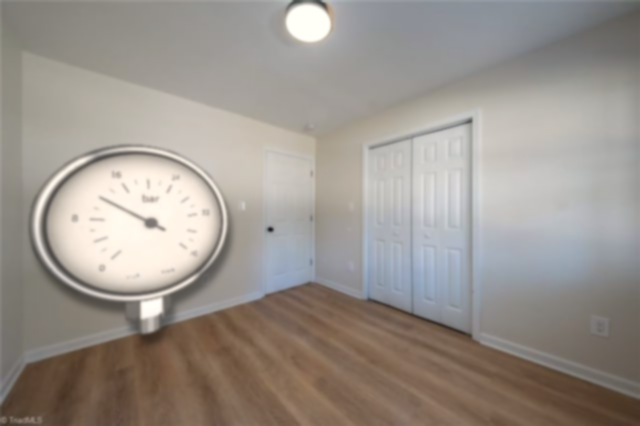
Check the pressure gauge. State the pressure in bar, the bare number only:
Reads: 12
